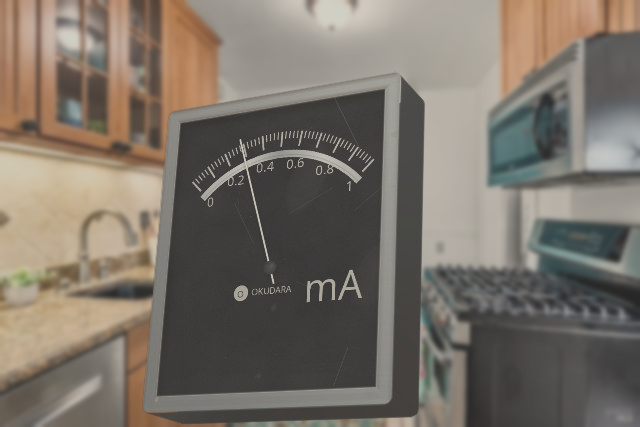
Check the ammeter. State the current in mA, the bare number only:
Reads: 0.3
